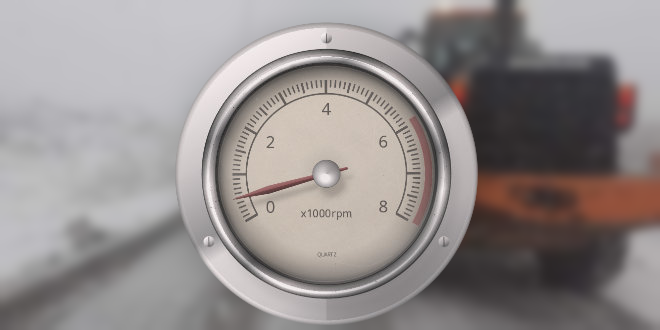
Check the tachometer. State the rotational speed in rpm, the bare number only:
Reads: 500
